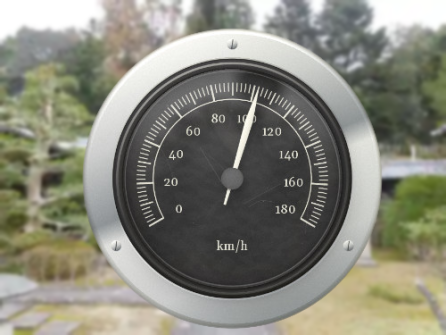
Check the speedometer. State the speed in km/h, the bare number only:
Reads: 102
